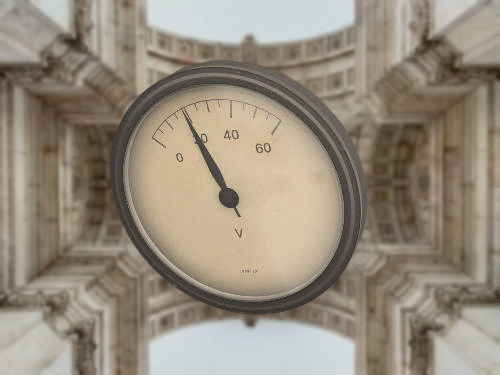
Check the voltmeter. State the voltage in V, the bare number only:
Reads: 20
